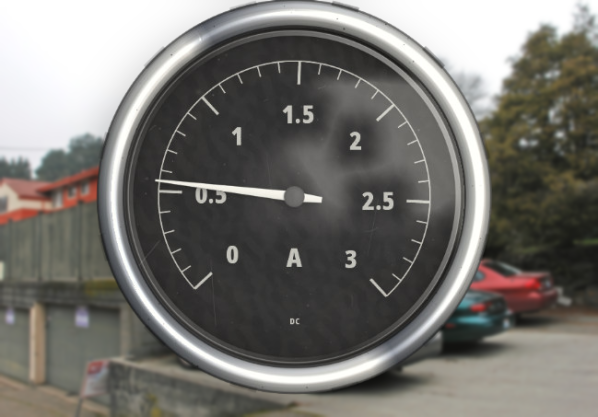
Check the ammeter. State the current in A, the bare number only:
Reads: 0.55
